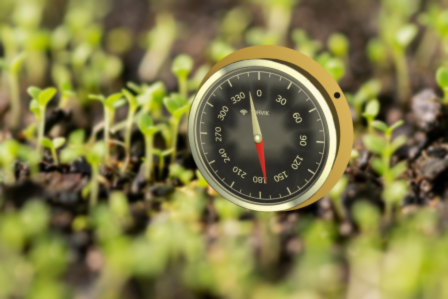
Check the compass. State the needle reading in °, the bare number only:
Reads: 170
